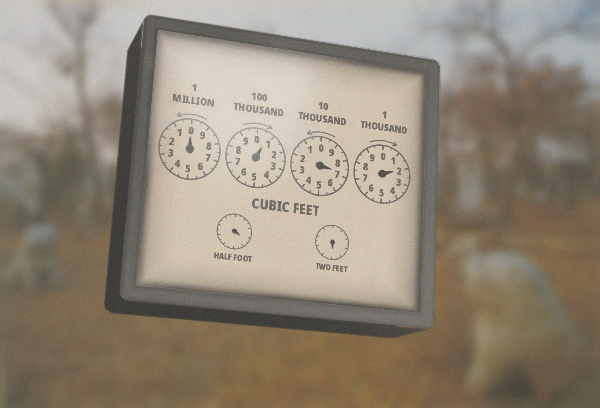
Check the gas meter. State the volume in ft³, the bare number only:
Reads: 7200
